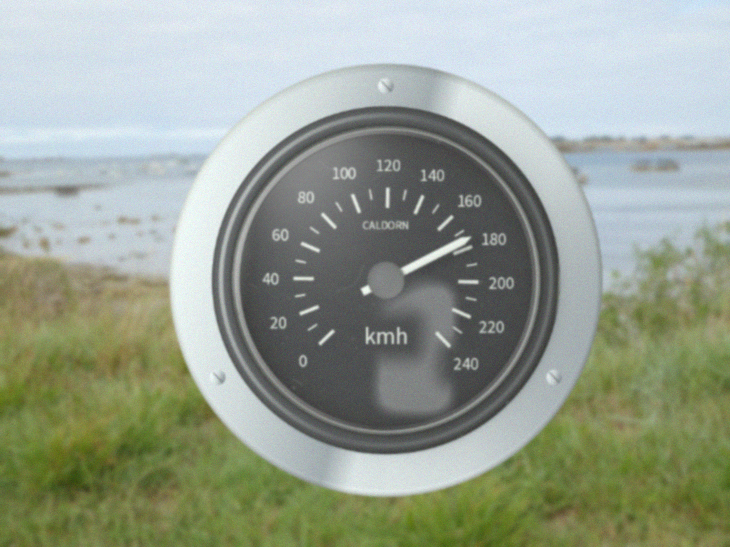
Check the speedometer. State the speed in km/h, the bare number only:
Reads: 175
